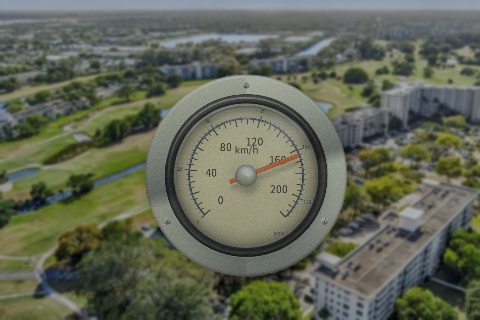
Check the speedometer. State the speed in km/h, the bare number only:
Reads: 165
